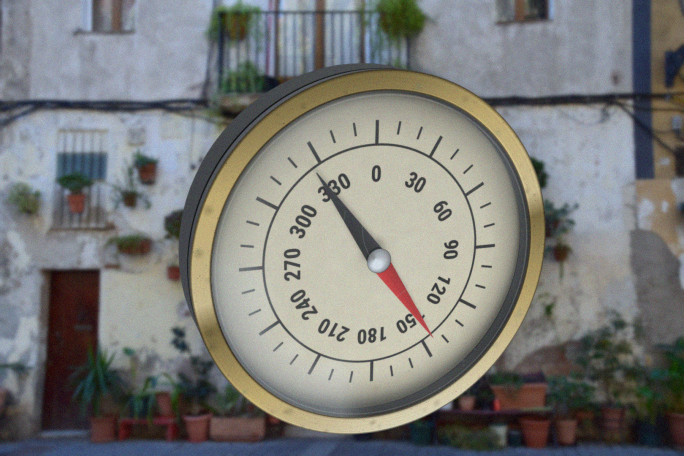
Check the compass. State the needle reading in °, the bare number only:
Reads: 145
